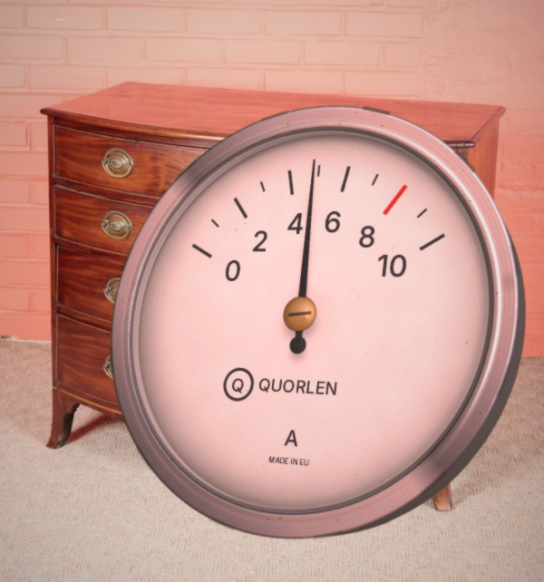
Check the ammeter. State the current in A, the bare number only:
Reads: 5
